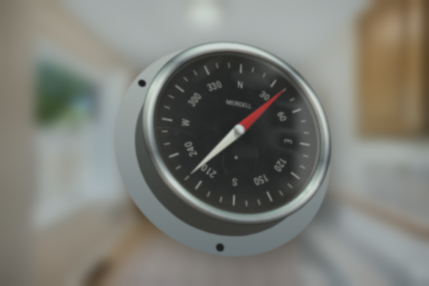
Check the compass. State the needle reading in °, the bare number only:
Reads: 40
